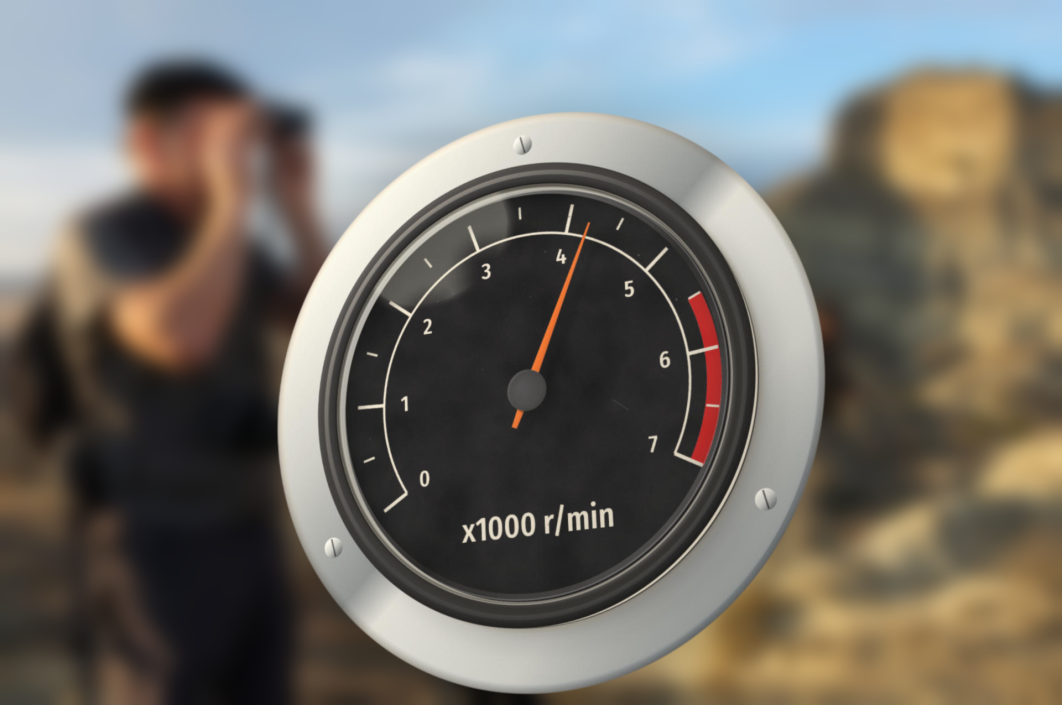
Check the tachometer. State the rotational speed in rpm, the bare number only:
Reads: 4250
